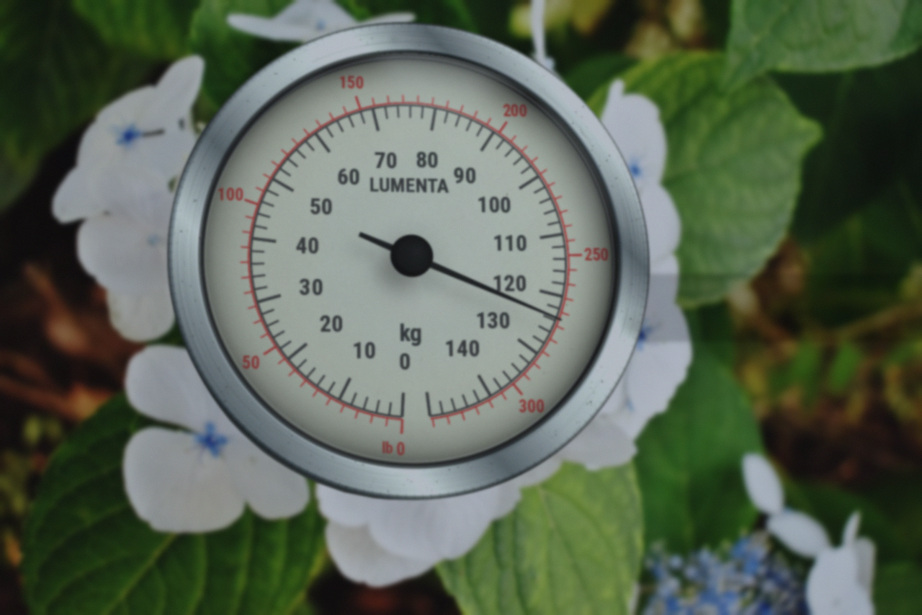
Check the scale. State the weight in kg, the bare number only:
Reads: 124
